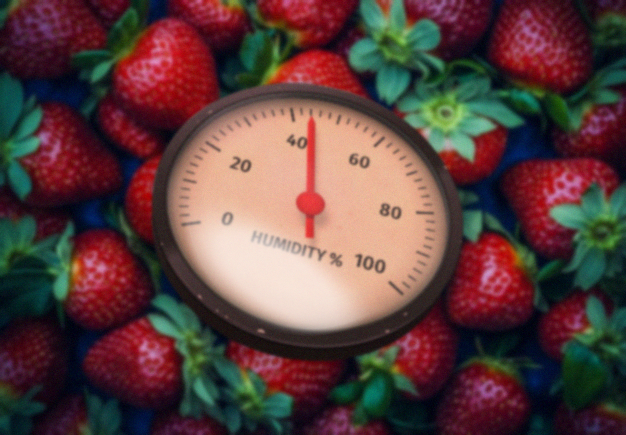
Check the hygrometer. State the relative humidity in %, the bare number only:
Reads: 44
